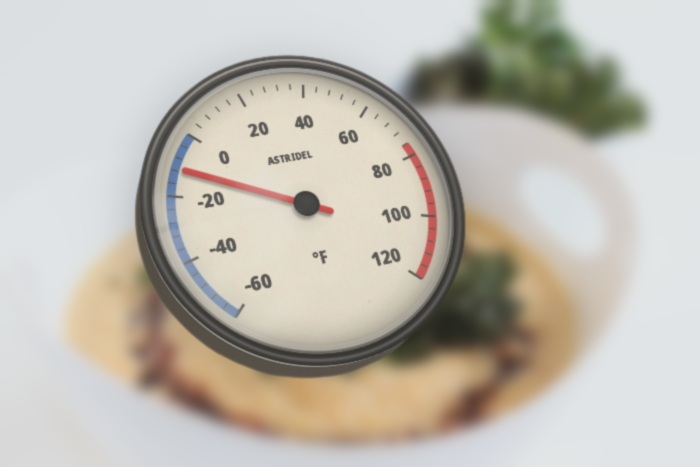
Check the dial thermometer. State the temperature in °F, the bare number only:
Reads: -12
